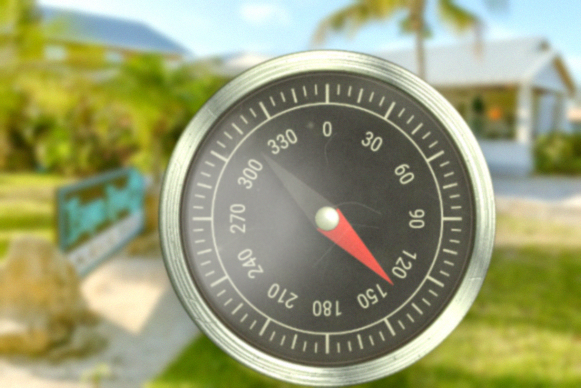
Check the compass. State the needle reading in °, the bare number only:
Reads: 135
